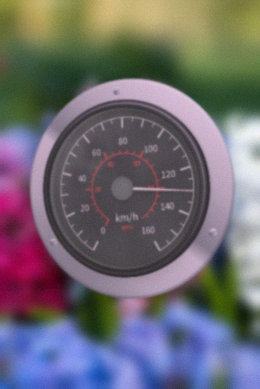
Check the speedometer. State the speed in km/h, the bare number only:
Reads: 130
